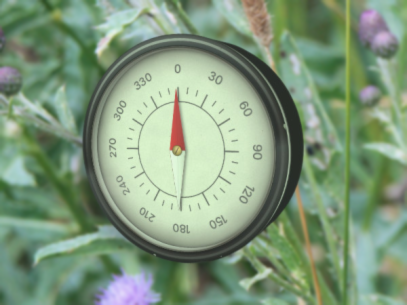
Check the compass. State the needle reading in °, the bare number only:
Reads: 0
